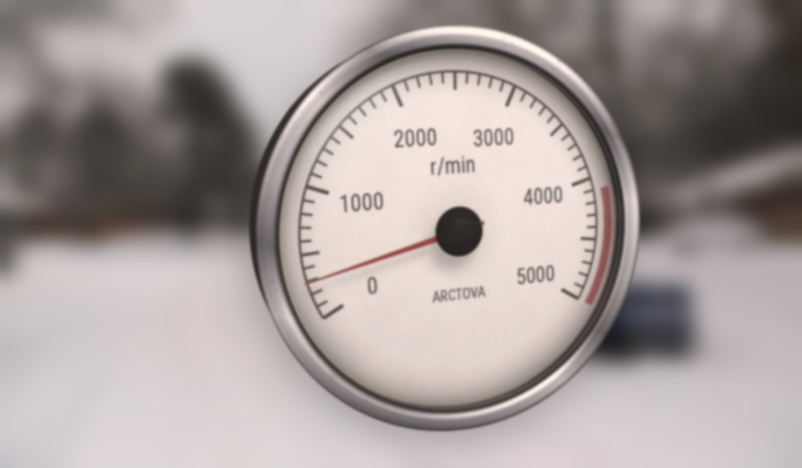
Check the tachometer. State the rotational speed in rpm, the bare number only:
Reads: 300
